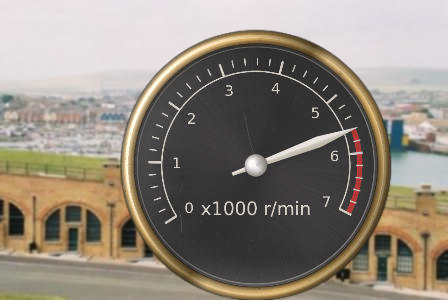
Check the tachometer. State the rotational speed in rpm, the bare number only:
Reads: 5600
